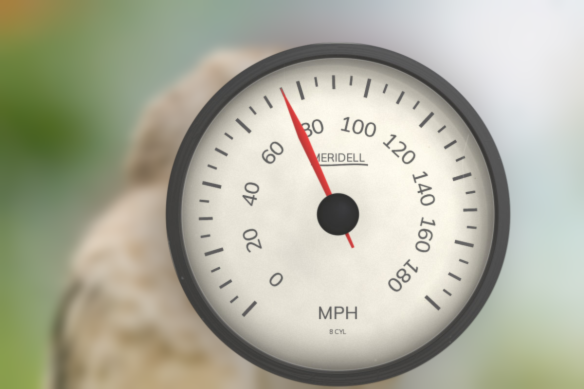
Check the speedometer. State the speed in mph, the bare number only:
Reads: 75
